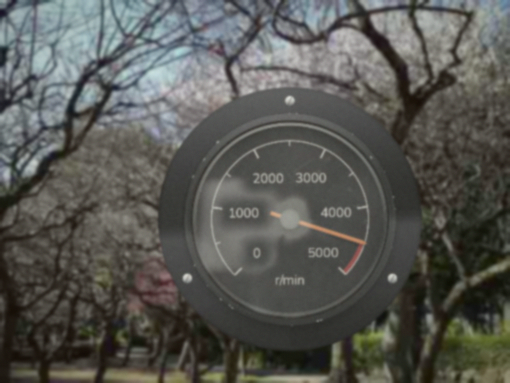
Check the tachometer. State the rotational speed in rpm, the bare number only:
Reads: 4500
